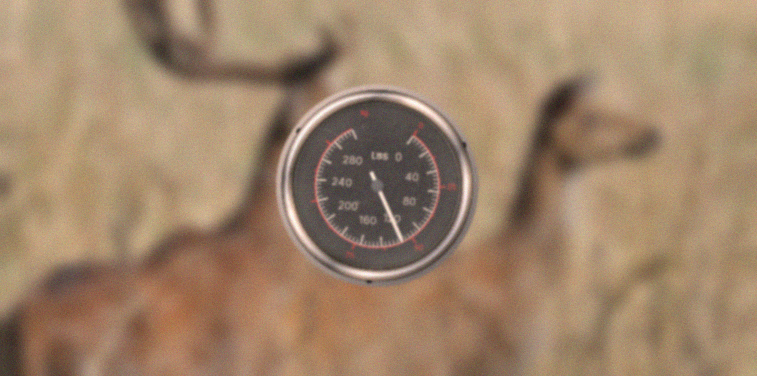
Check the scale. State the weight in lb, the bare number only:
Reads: 120
